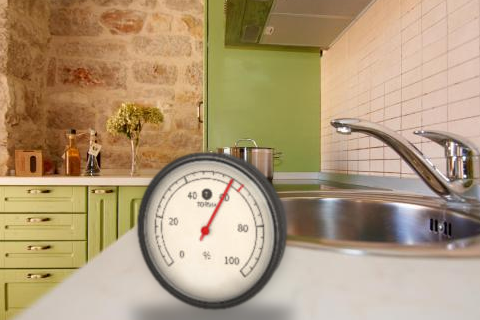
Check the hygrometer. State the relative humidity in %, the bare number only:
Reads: 60
